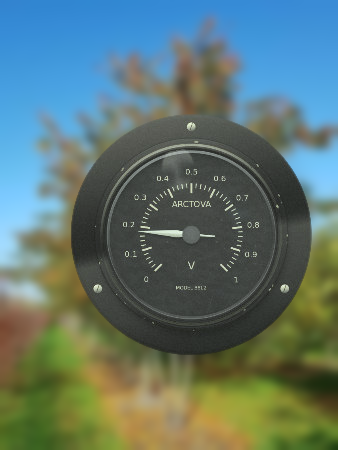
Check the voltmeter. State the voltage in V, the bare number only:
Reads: 0.18
